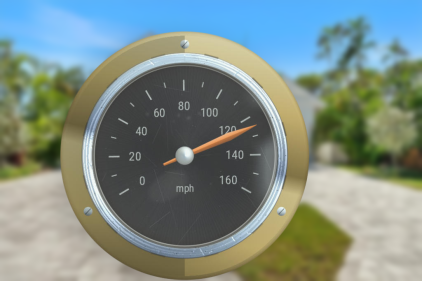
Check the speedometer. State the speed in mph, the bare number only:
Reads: 125
